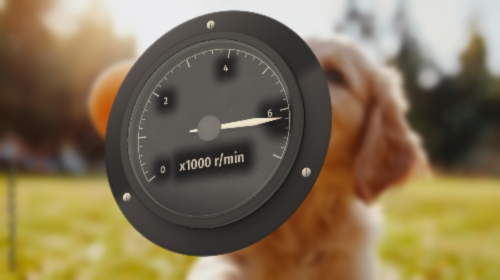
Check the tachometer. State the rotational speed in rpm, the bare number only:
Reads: 6200
